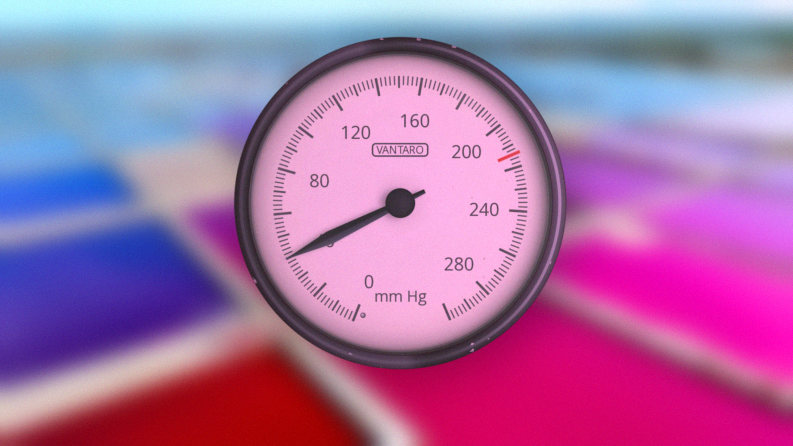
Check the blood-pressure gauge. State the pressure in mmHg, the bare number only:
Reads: 40
